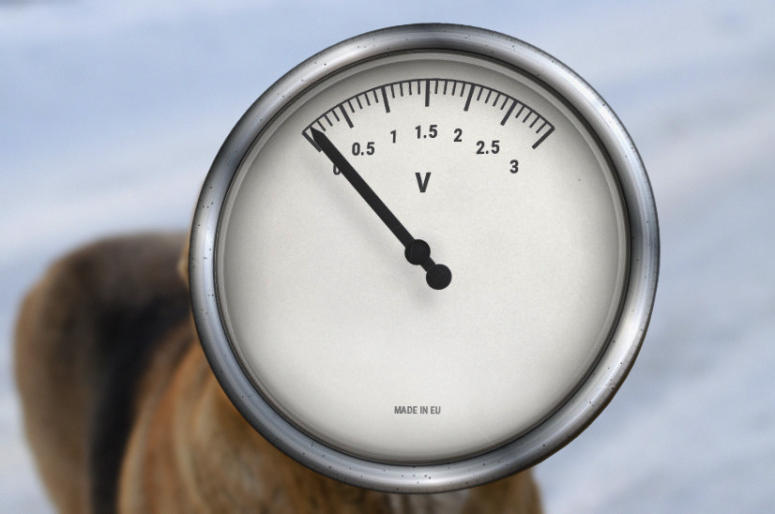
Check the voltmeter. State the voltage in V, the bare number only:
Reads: 0.1
